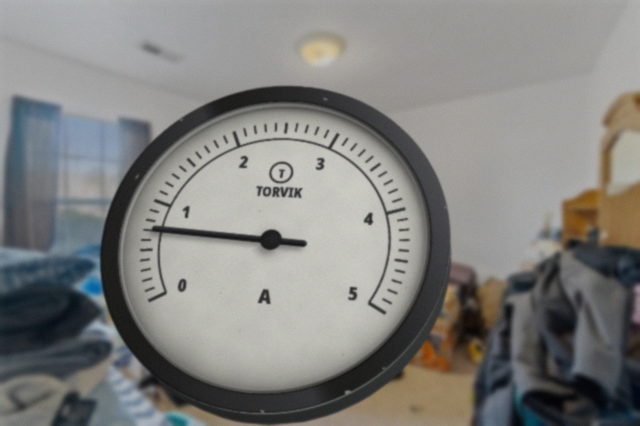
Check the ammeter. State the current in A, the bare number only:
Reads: 0.7
